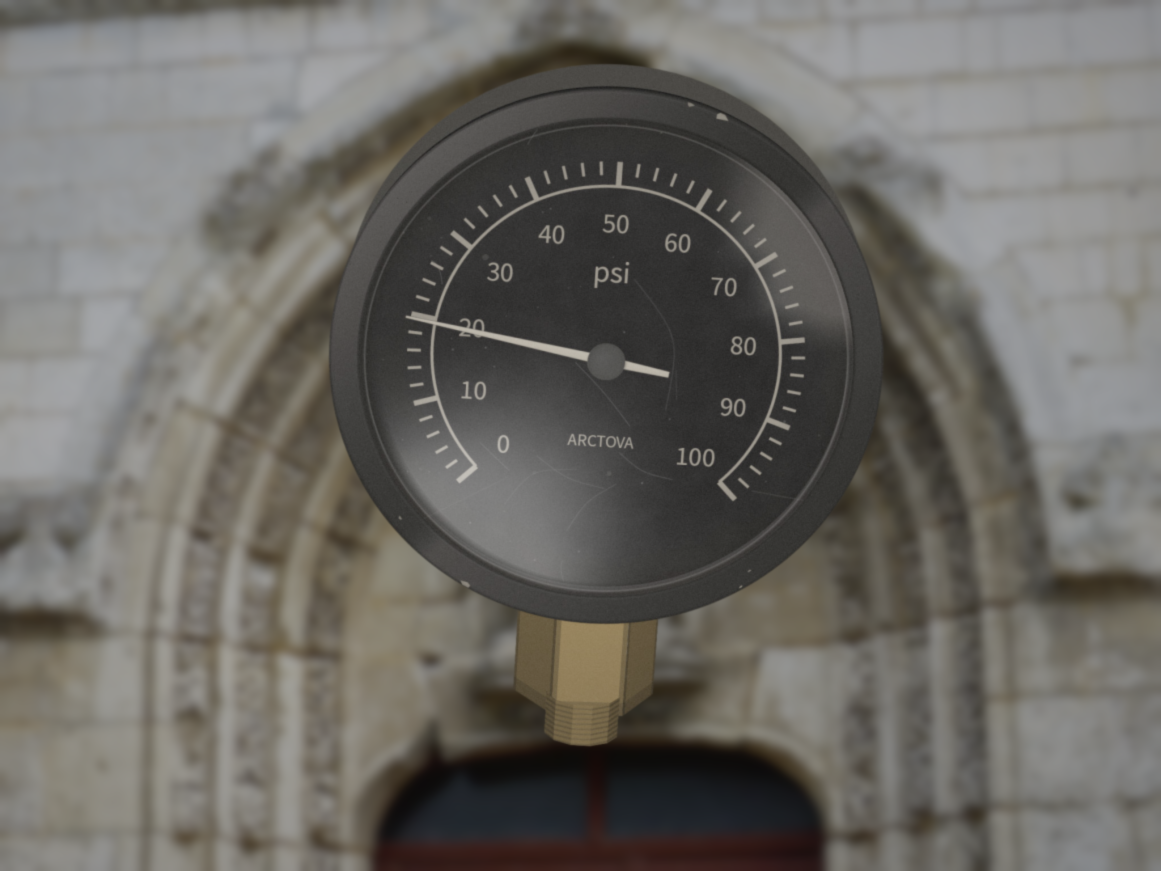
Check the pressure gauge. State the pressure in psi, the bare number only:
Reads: 20
